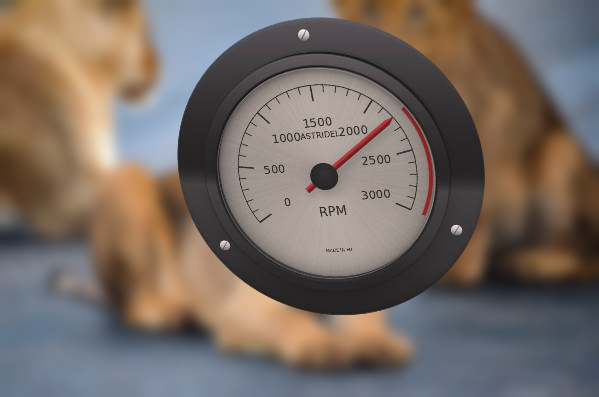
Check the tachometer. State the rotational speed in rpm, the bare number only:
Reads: 2200
